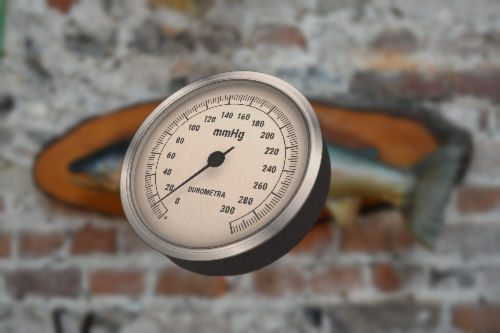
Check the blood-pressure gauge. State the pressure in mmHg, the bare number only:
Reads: 10
